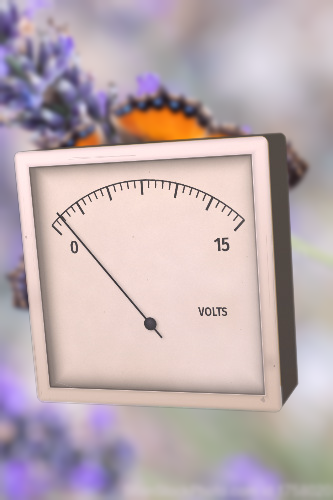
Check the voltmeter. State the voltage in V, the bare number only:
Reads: 1
